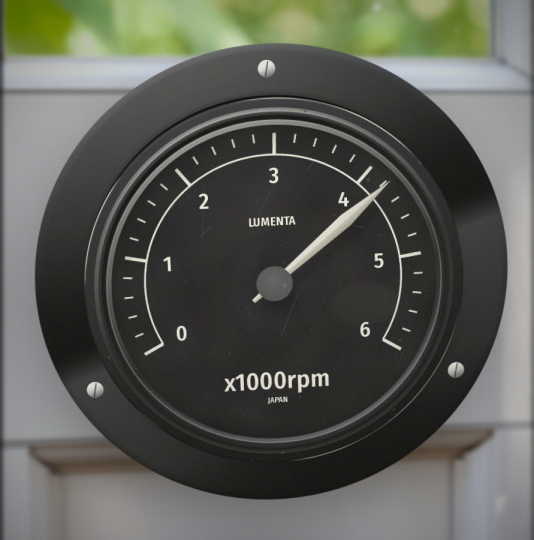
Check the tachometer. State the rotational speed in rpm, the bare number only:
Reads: 4200
